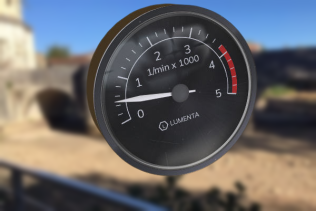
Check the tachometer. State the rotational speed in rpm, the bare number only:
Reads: 500
